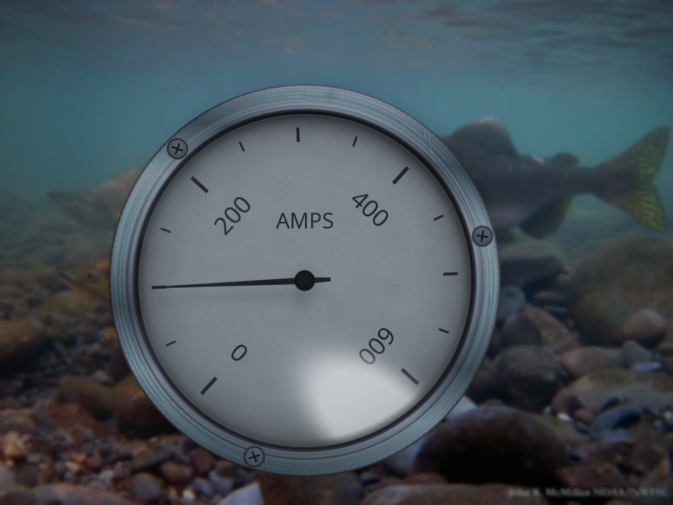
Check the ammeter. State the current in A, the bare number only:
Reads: 100
